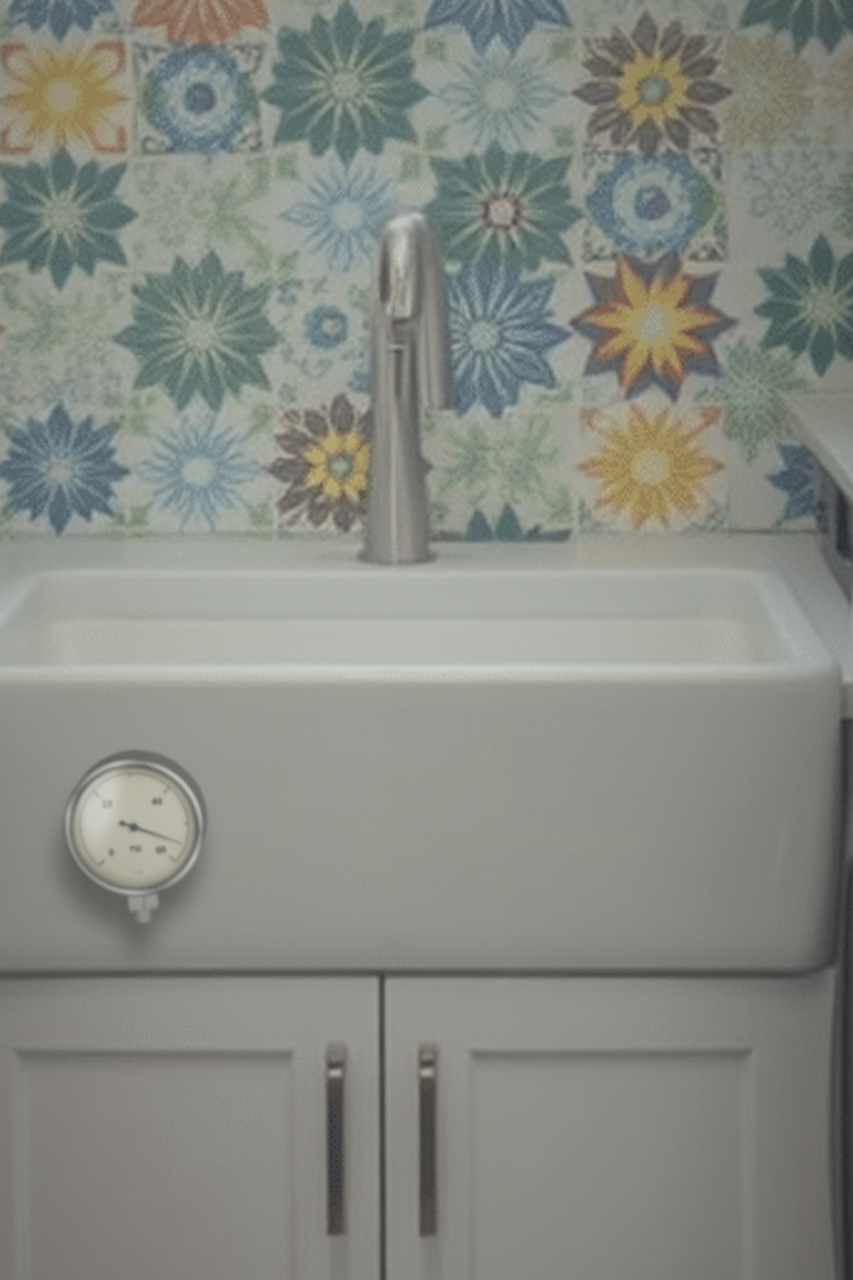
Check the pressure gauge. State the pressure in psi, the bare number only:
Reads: 55
